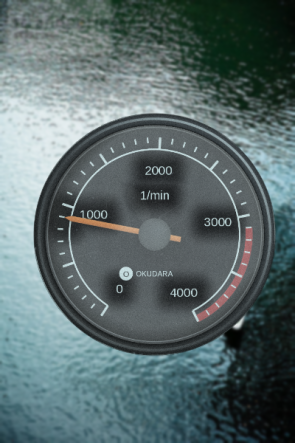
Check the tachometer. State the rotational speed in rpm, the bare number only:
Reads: 900
